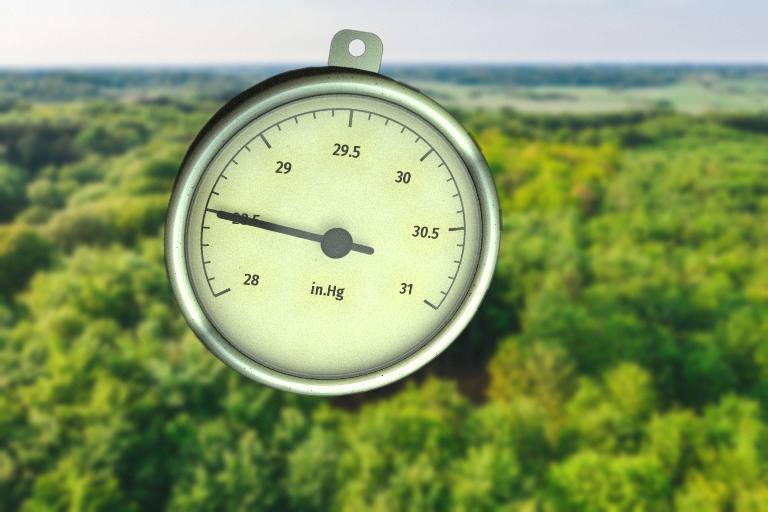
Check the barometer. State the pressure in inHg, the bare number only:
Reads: 28.5
